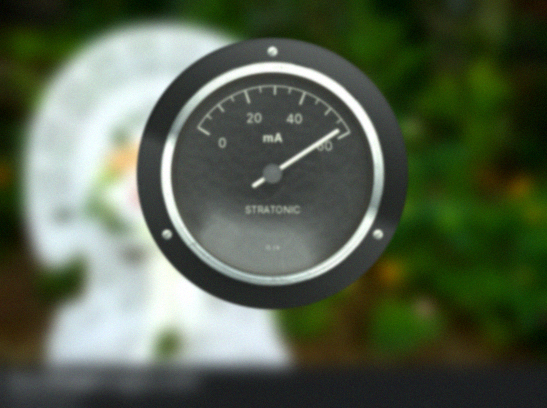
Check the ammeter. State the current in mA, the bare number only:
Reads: 57.5
